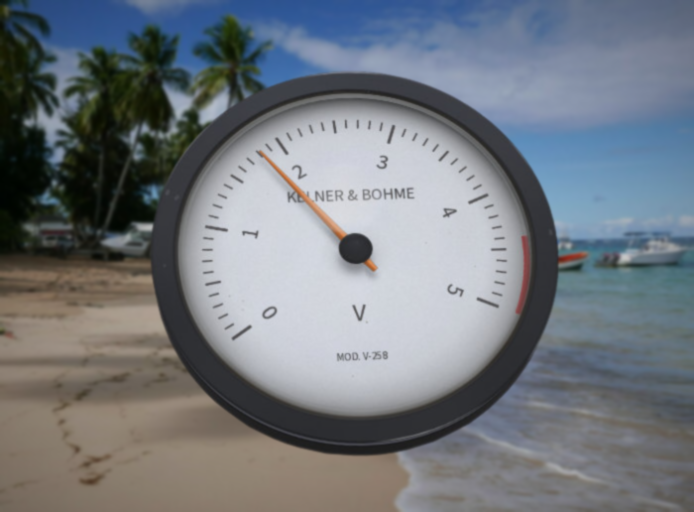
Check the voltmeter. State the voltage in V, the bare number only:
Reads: 1.8
